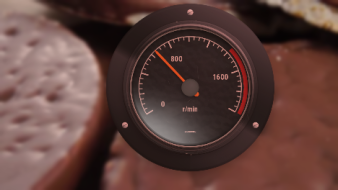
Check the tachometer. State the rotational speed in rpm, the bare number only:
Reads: 650
